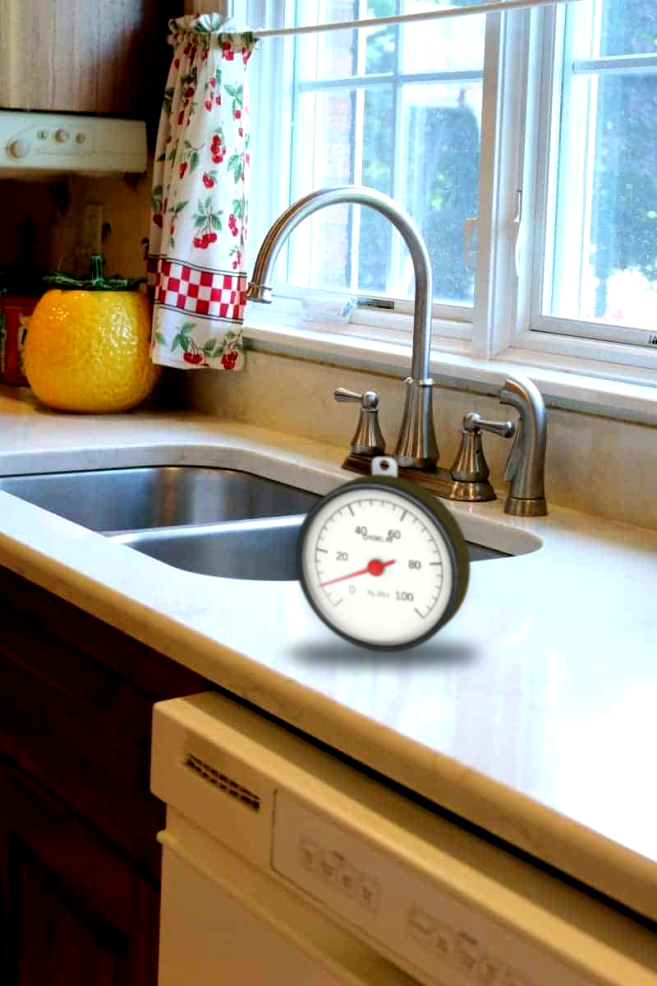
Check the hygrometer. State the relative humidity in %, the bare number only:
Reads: 8
